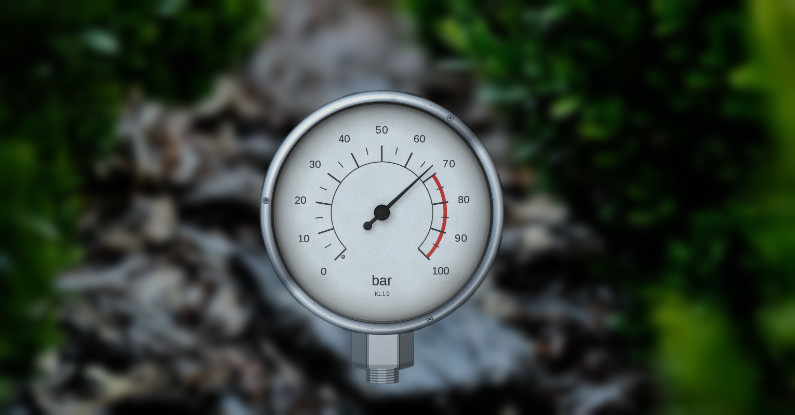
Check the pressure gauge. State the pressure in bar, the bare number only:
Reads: 67.5
